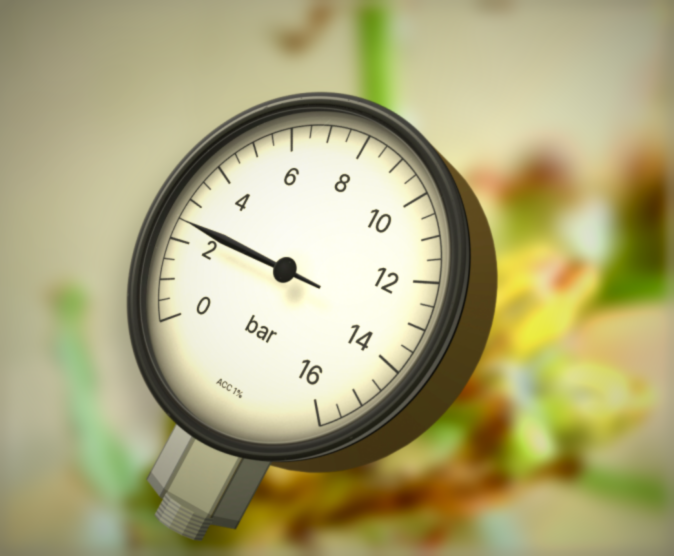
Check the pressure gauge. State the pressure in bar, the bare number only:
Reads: 2.5
